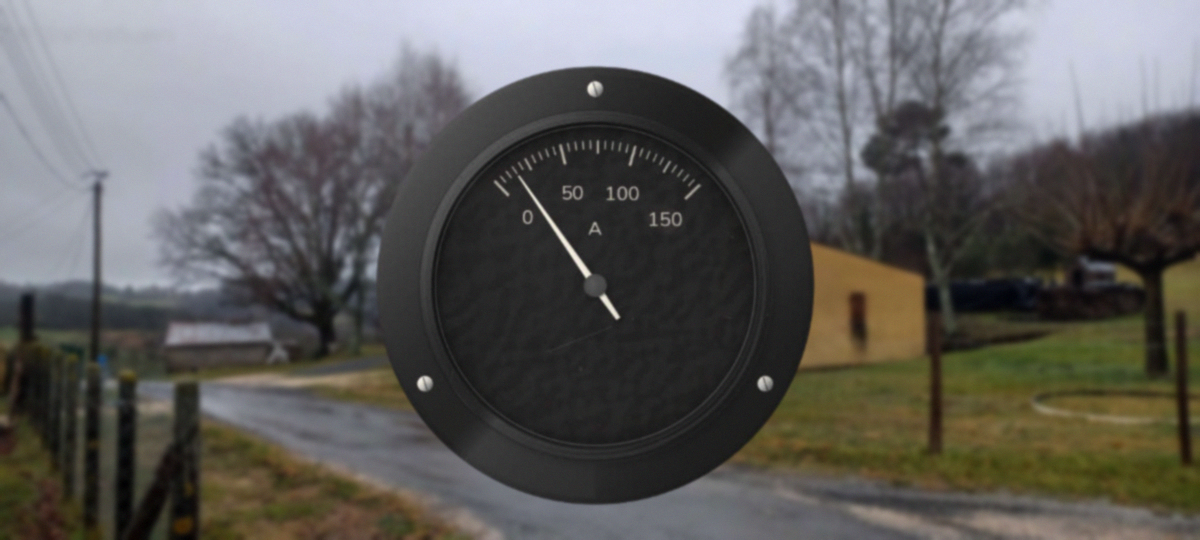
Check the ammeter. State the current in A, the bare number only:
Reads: 15
